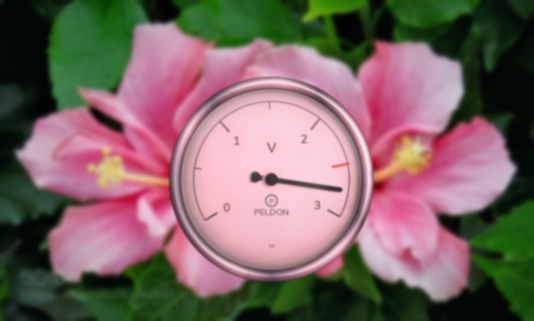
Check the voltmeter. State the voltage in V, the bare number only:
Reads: 2.75
